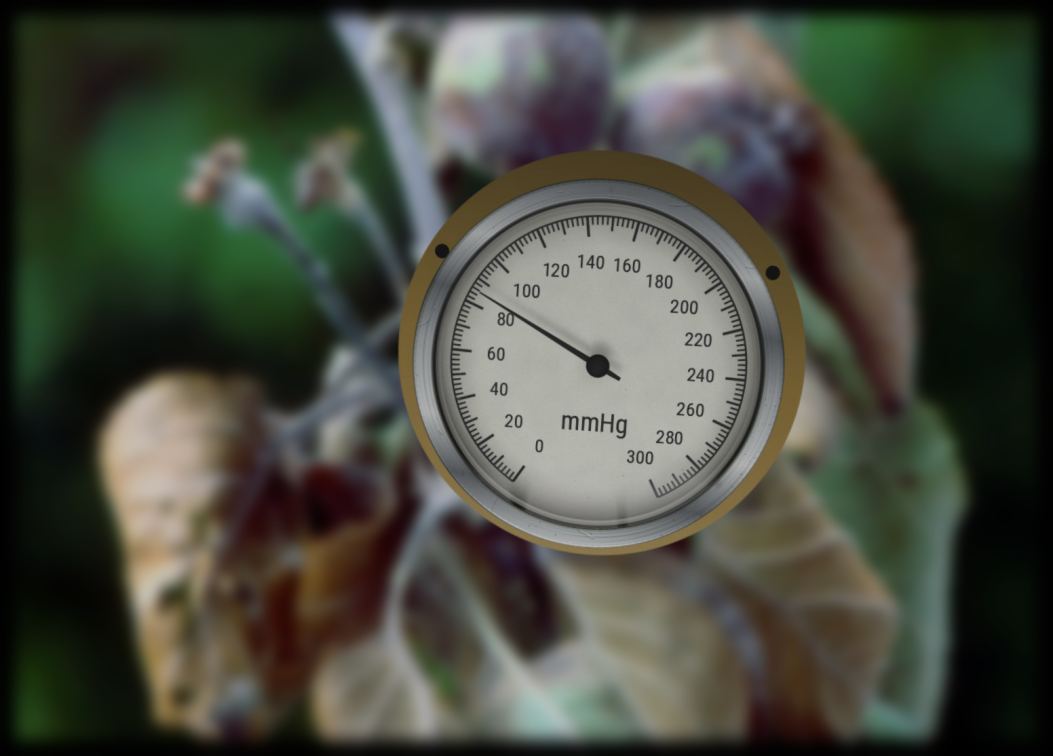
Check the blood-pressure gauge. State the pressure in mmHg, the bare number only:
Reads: 86
